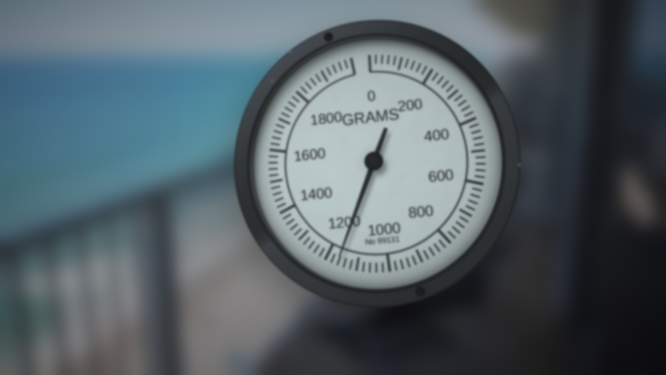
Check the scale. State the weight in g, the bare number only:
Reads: 1160
